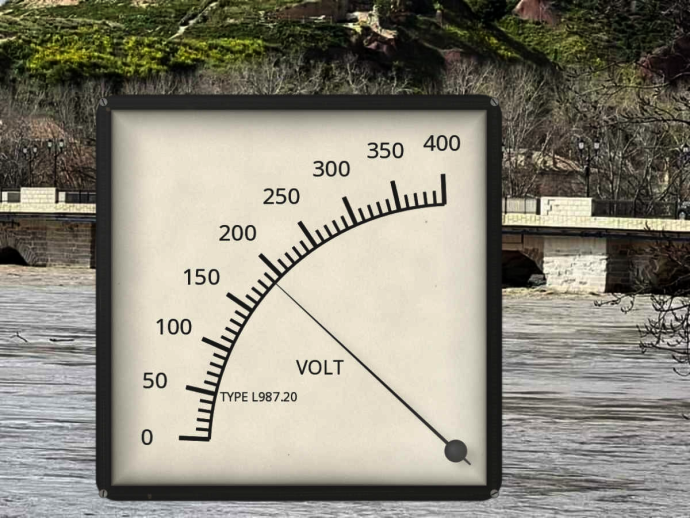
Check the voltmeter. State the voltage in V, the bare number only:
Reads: 190
